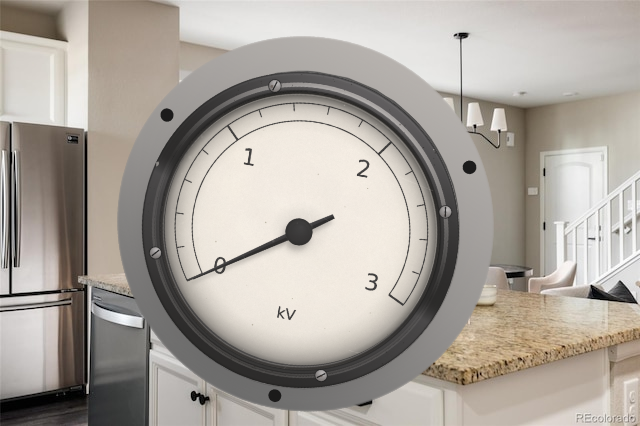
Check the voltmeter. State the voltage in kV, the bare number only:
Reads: 0
